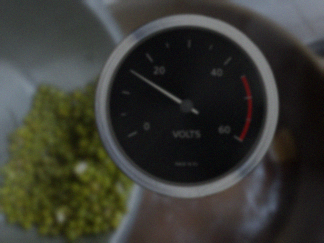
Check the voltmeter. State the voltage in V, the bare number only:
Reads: 15
